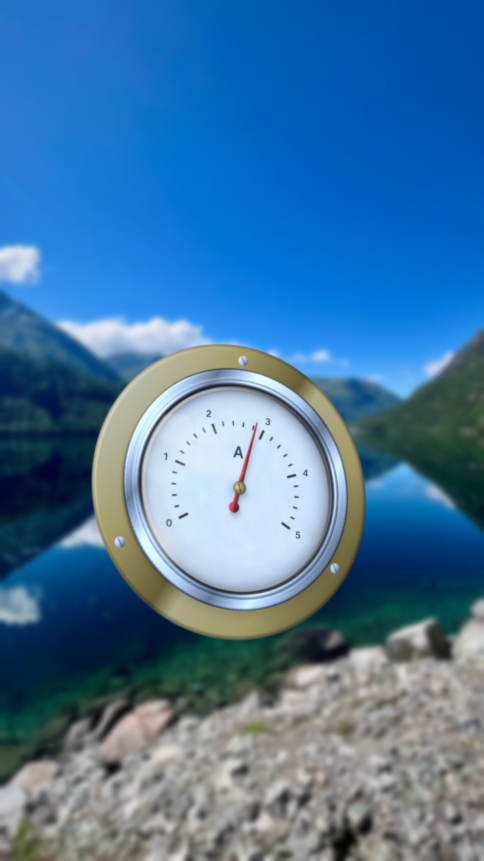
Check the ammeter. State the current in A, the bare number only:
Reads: 2.8
